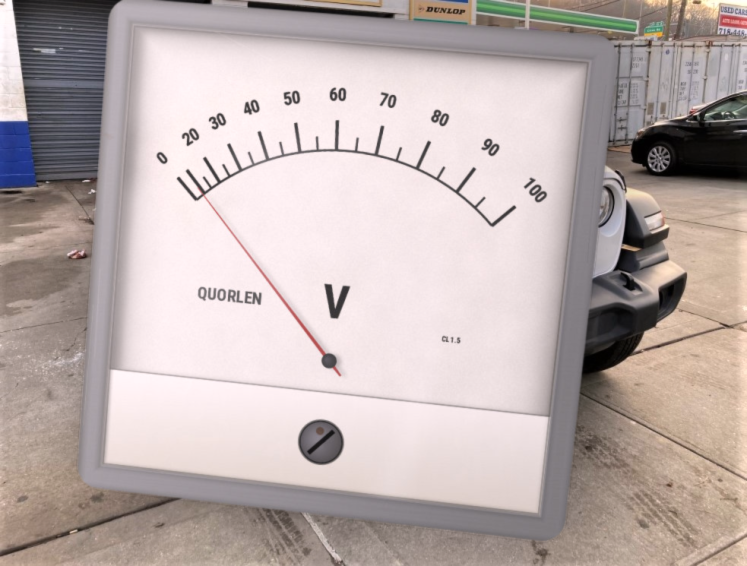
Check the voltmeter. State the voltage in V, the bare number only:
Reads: 10
